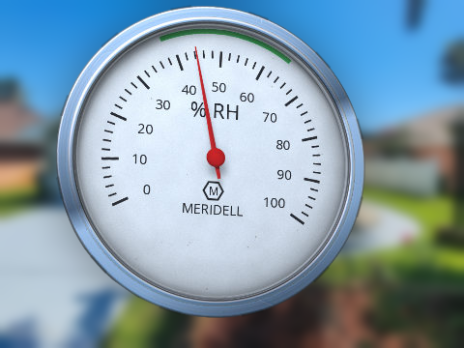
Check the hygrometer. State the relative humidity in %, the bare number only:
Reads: 44
